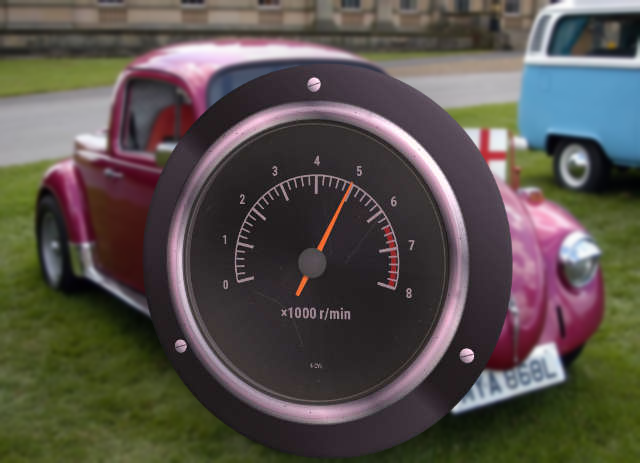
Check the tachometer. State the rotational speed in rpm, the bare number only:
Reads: 5000
